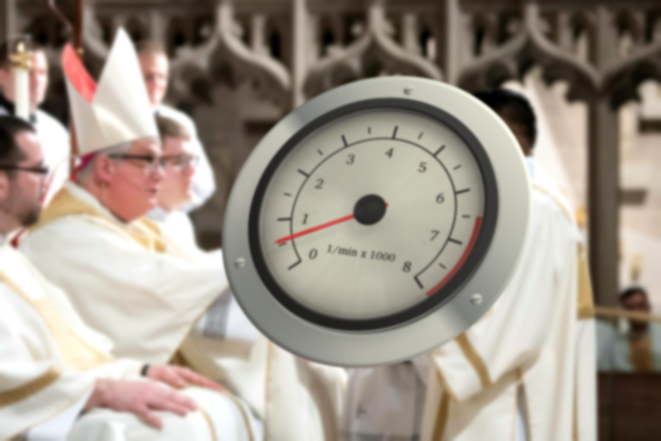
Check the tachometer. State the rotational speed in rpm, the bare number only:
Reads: 500
